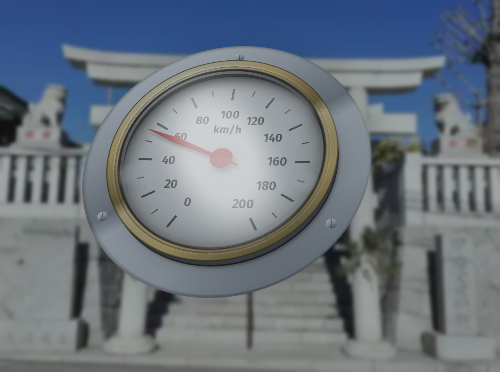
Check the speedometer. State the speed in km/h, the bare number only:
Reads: 55
